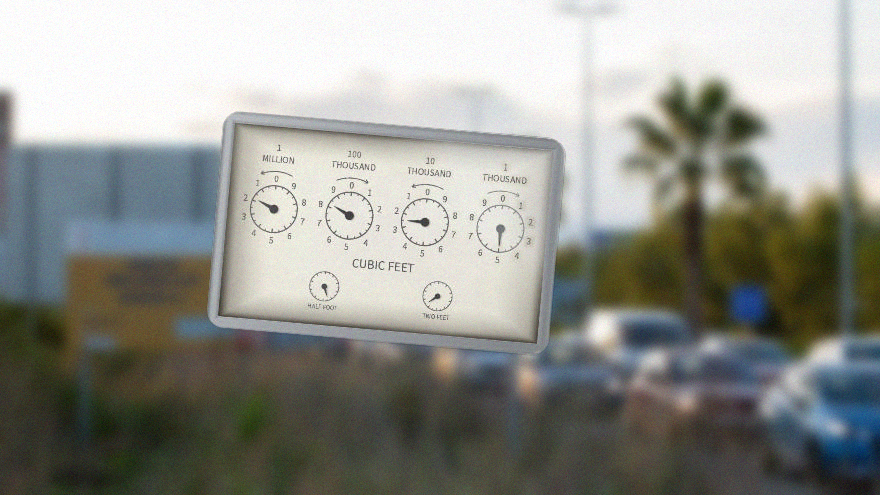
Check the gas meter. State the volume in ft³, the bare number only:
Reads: 182500
